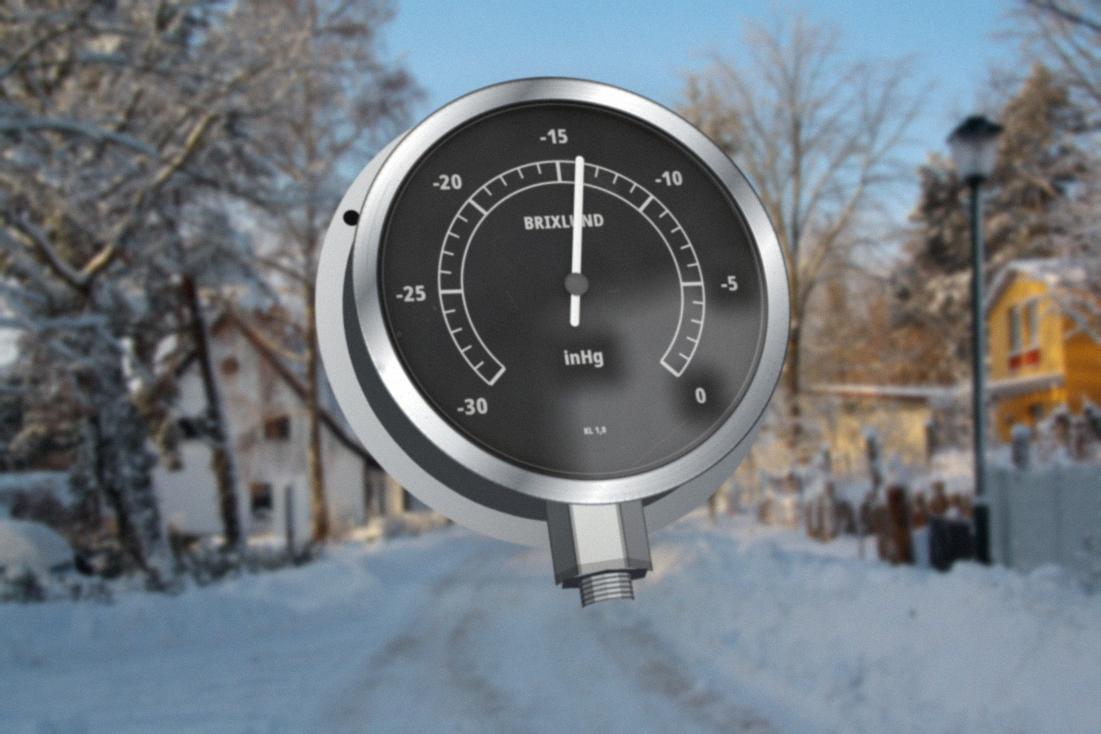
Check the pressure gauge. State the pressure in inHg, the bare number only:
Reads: -14
